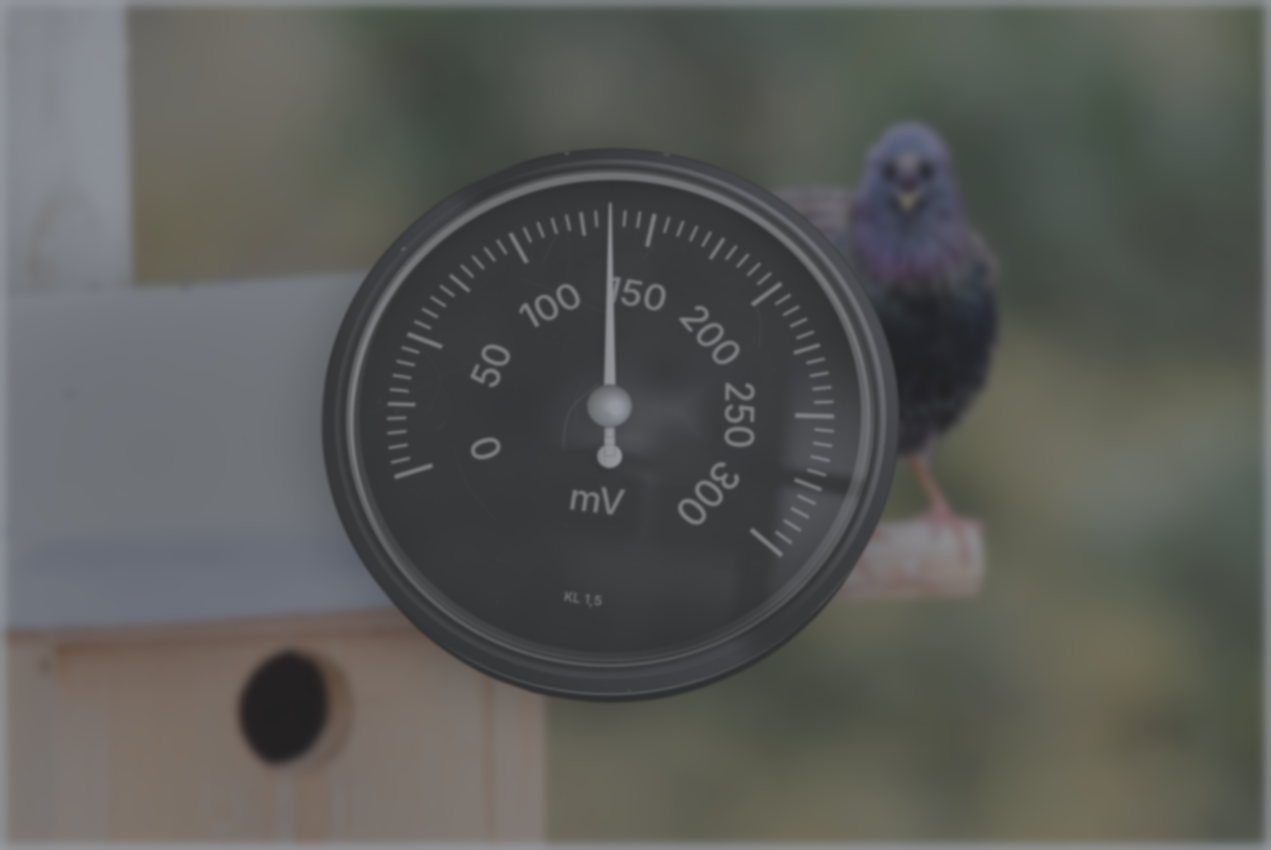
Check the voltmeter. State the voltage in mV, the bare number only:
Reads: 135
